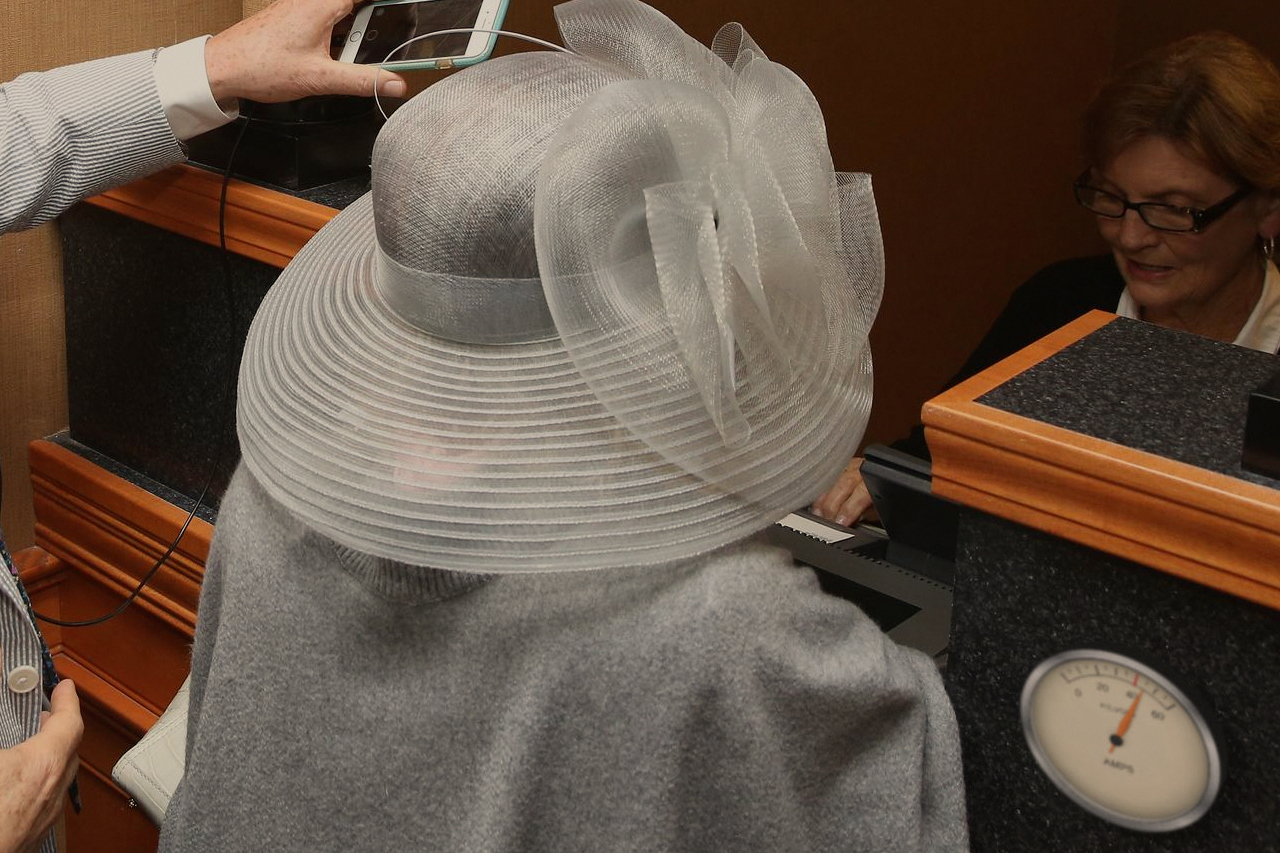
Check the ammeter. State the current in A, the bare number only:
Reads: 45
